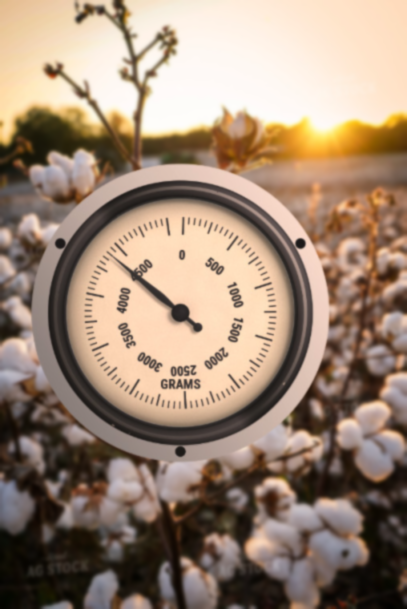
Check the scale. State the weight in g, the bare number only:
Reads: 4400
